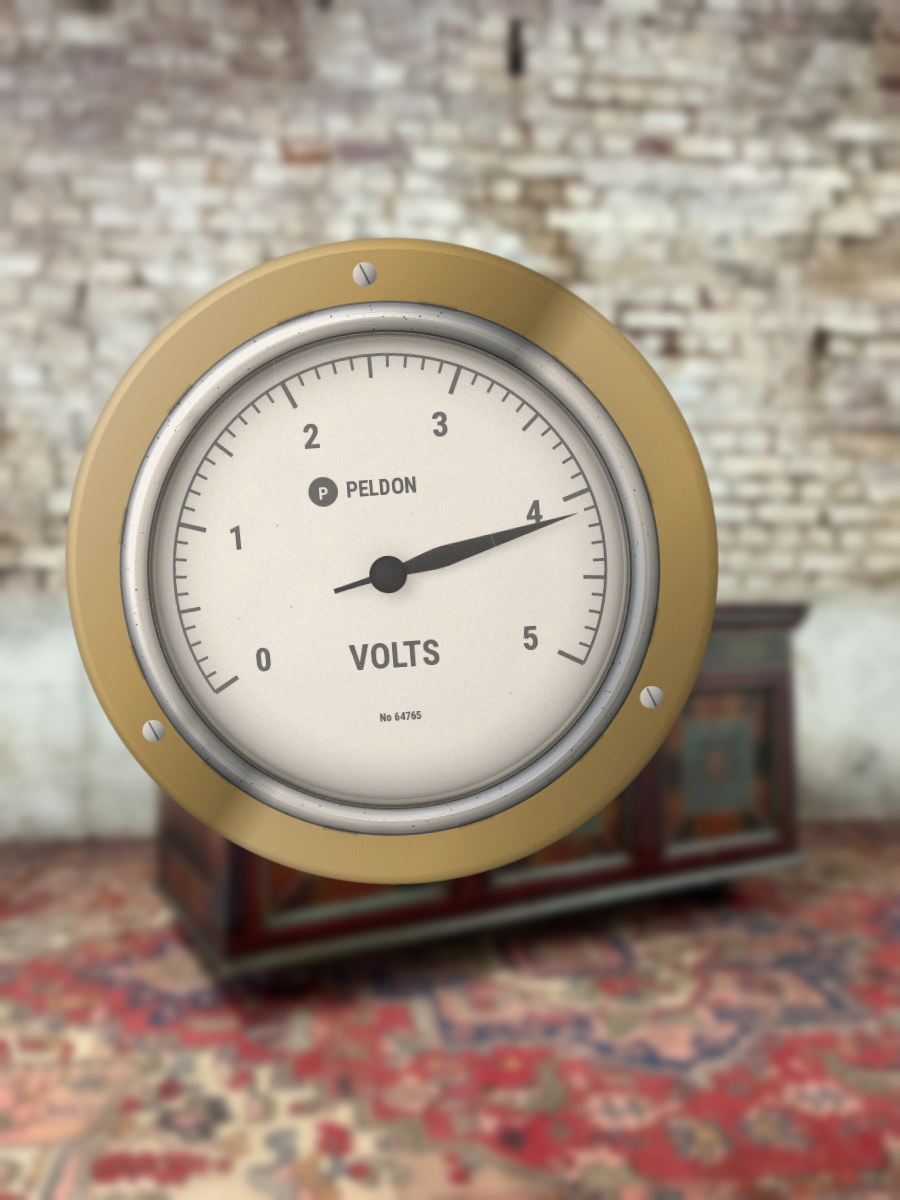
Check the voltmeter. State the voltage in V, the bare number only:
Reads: 4.1
